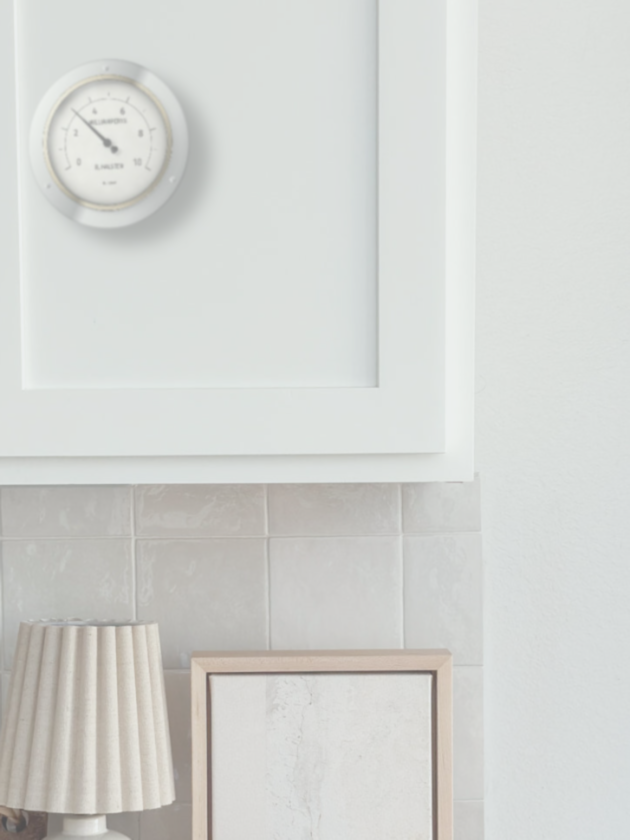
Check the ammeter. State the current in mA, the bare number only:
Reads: 3
